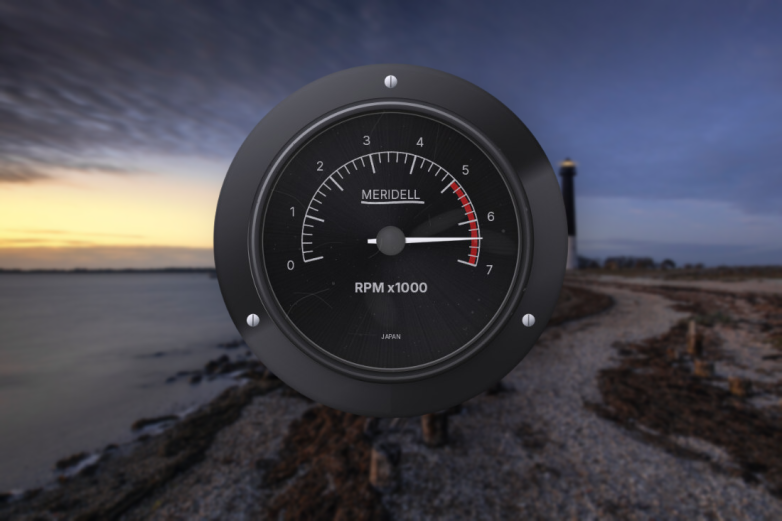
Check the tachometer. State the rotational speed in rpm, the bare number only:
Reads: 6400
